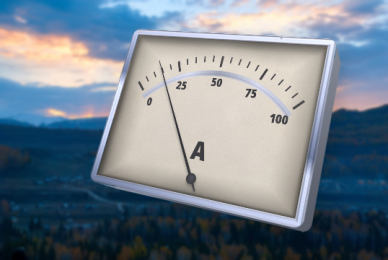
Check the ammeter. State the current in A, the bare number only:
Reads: 15
